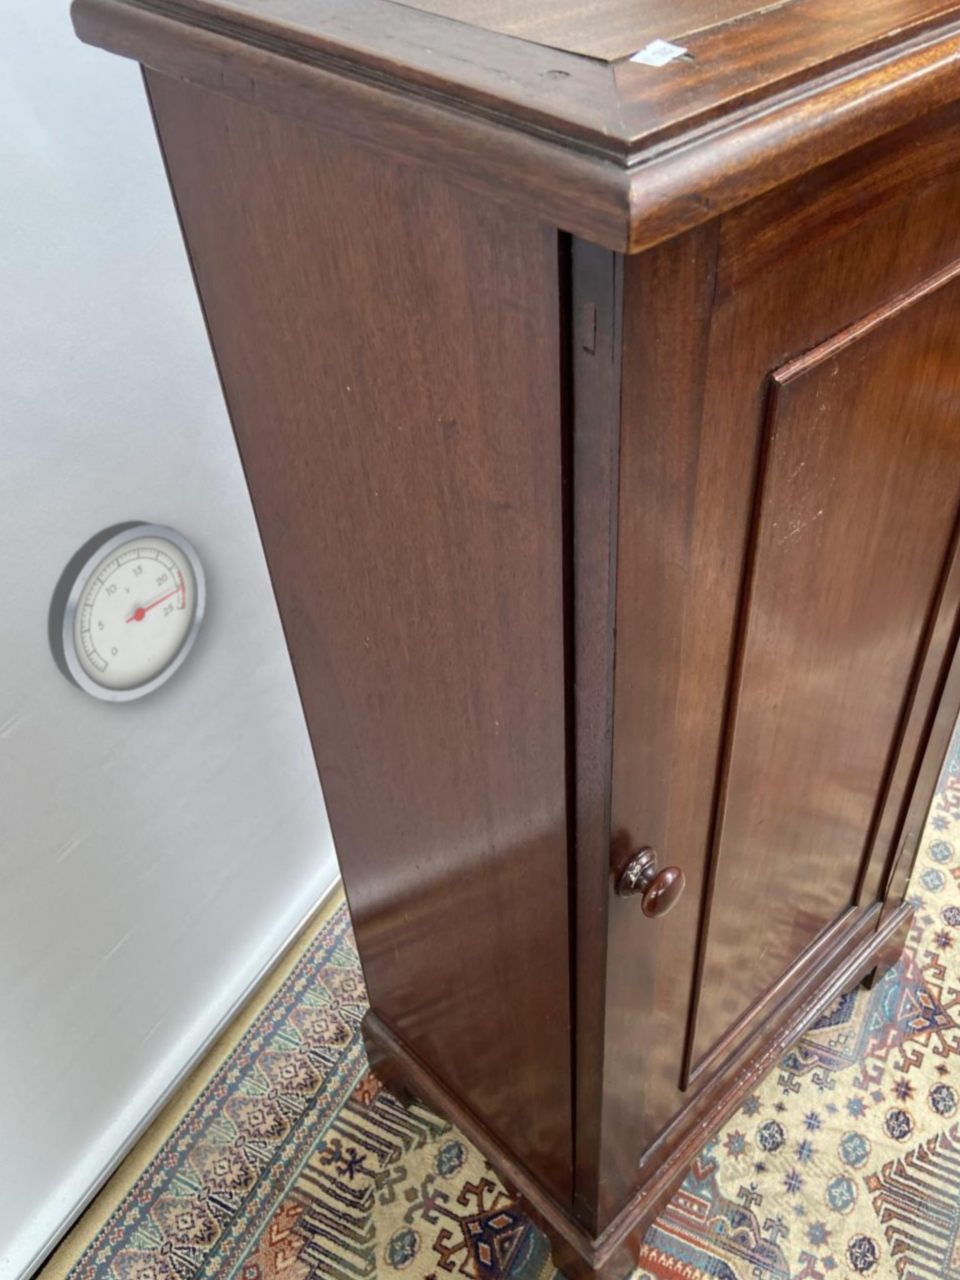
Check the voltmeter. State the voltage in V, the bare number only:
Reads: 22.5
